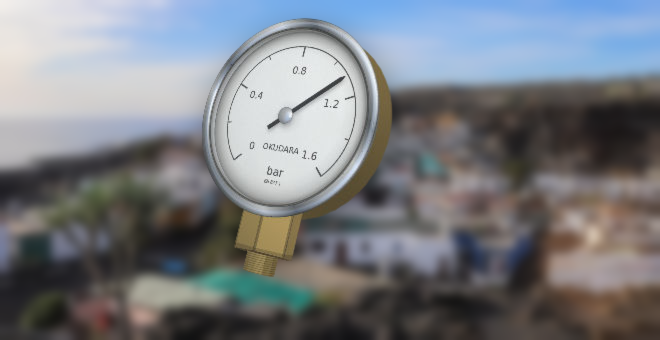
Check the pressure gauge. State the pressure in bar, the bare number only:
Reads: 1.1
